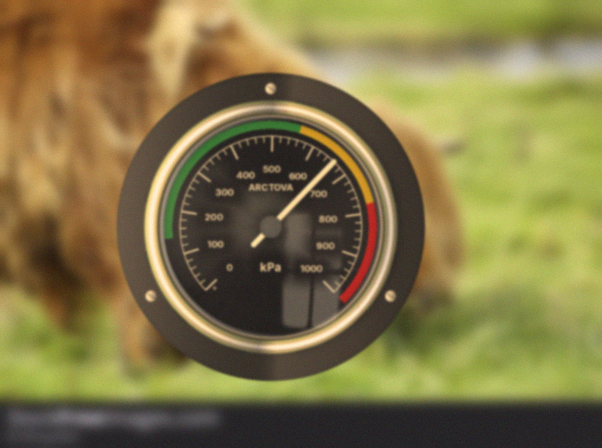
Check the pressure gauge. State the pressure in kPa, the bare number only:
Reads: 660
